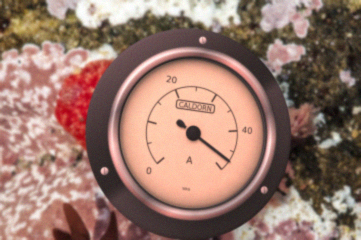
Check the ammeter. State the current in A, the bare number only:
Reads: 47.5
